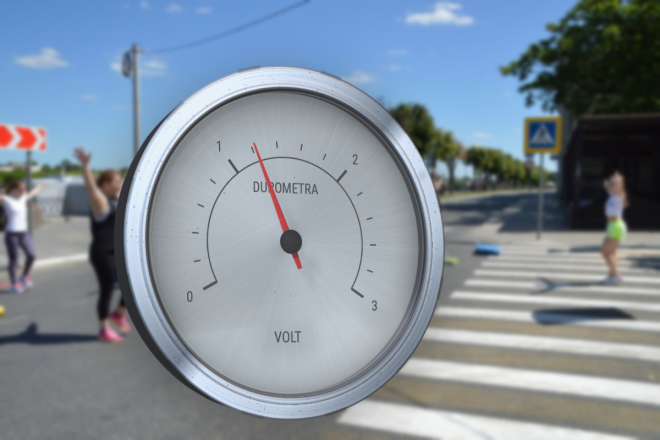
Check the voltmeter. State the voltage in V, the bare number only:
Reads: 1.2
